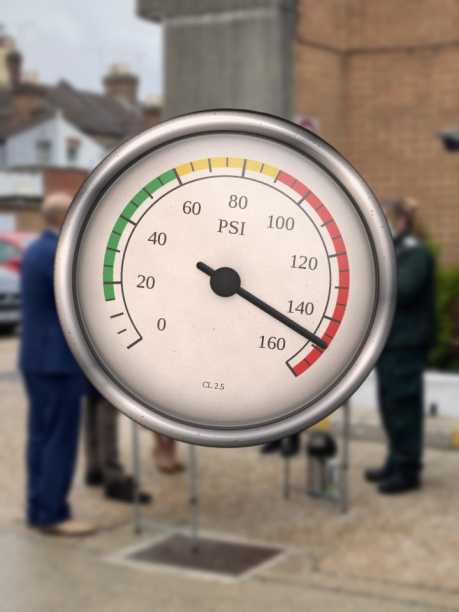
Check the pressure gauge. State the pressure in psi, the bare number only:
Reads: 147.5
